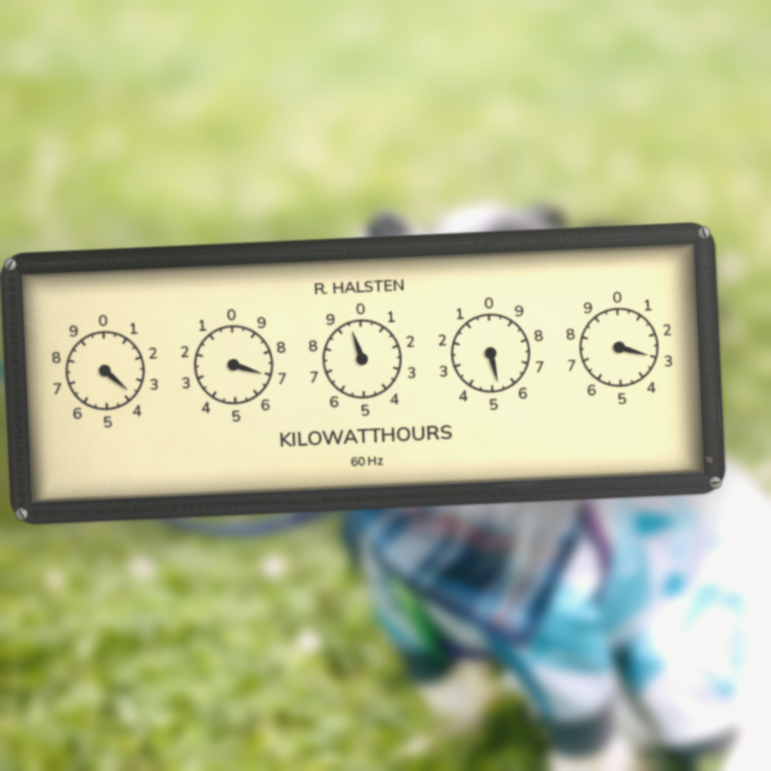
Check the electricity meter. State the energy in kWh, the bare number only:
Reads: 36953
